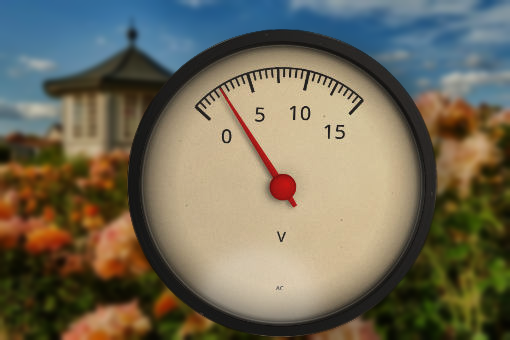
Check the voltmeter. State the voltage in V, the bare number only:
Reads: 2.5
